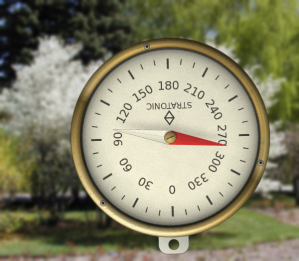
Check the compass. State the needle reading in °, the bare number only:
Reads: 280
